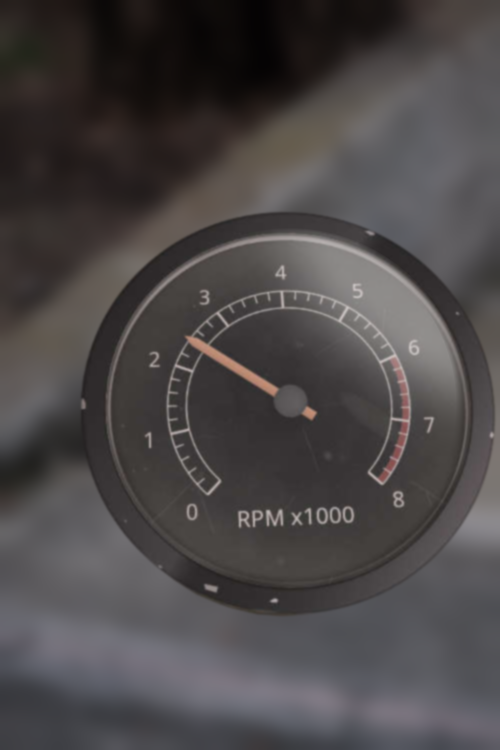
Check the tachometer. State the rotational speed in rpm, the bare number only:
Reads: 2400
